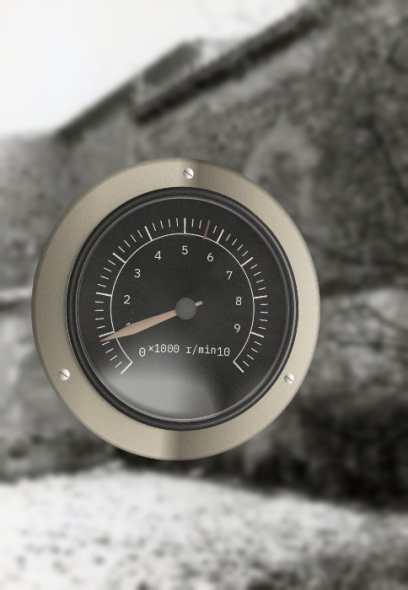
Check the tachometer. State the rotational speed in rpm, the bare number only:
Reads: 900
